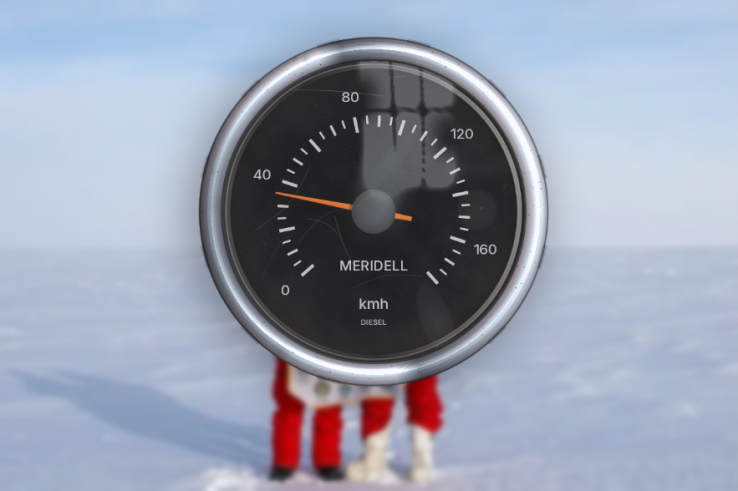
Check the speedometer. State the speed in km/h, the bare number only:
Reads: 35
